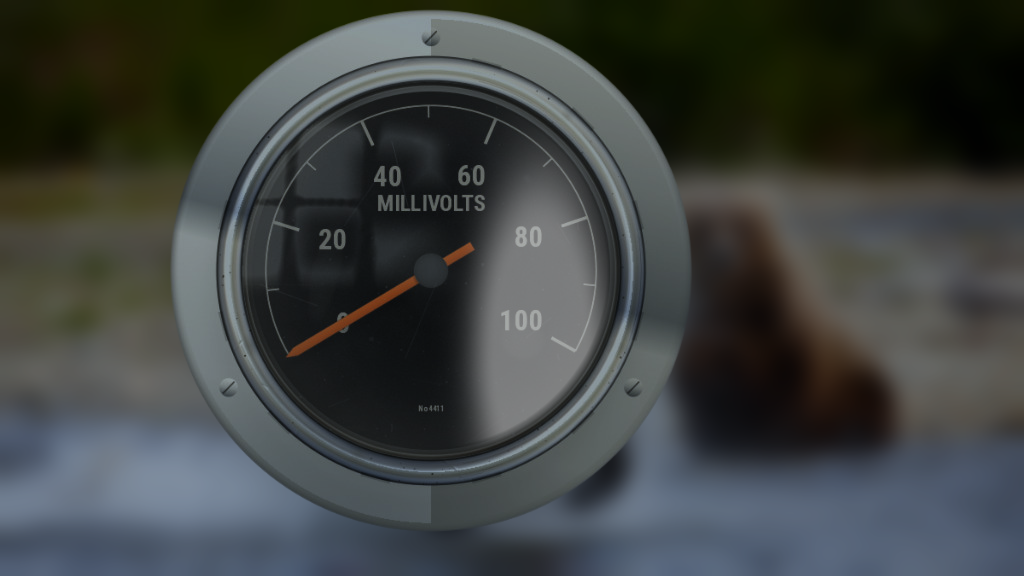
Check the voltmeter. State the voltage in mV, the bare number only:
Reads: 0
